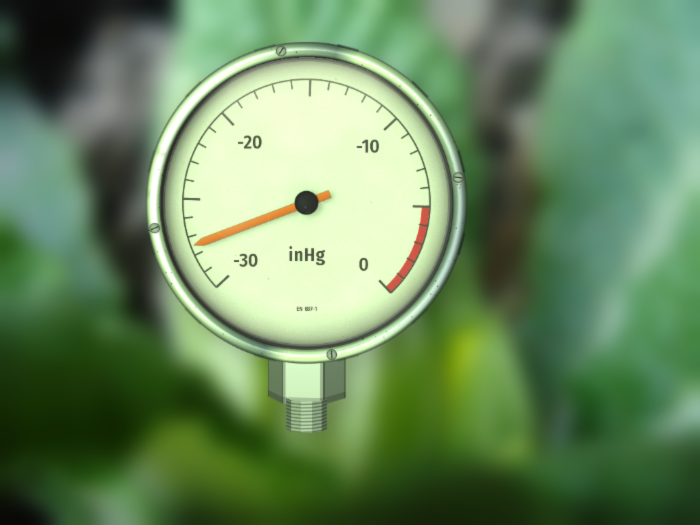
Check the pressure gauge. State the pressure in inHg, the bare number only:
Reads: -27.5
